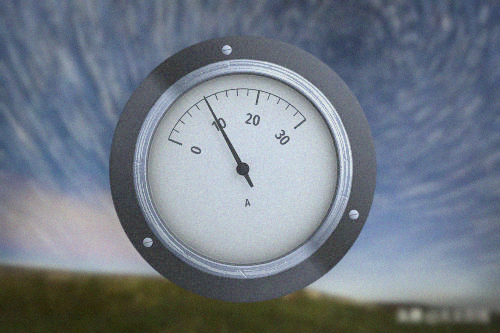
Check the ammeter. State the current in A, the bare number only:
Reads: 10
